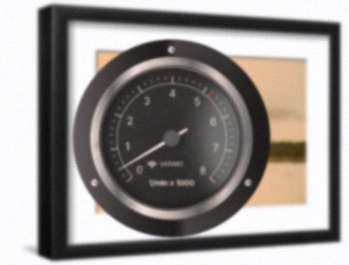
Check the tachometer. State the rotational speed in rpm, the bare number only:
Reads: 400
